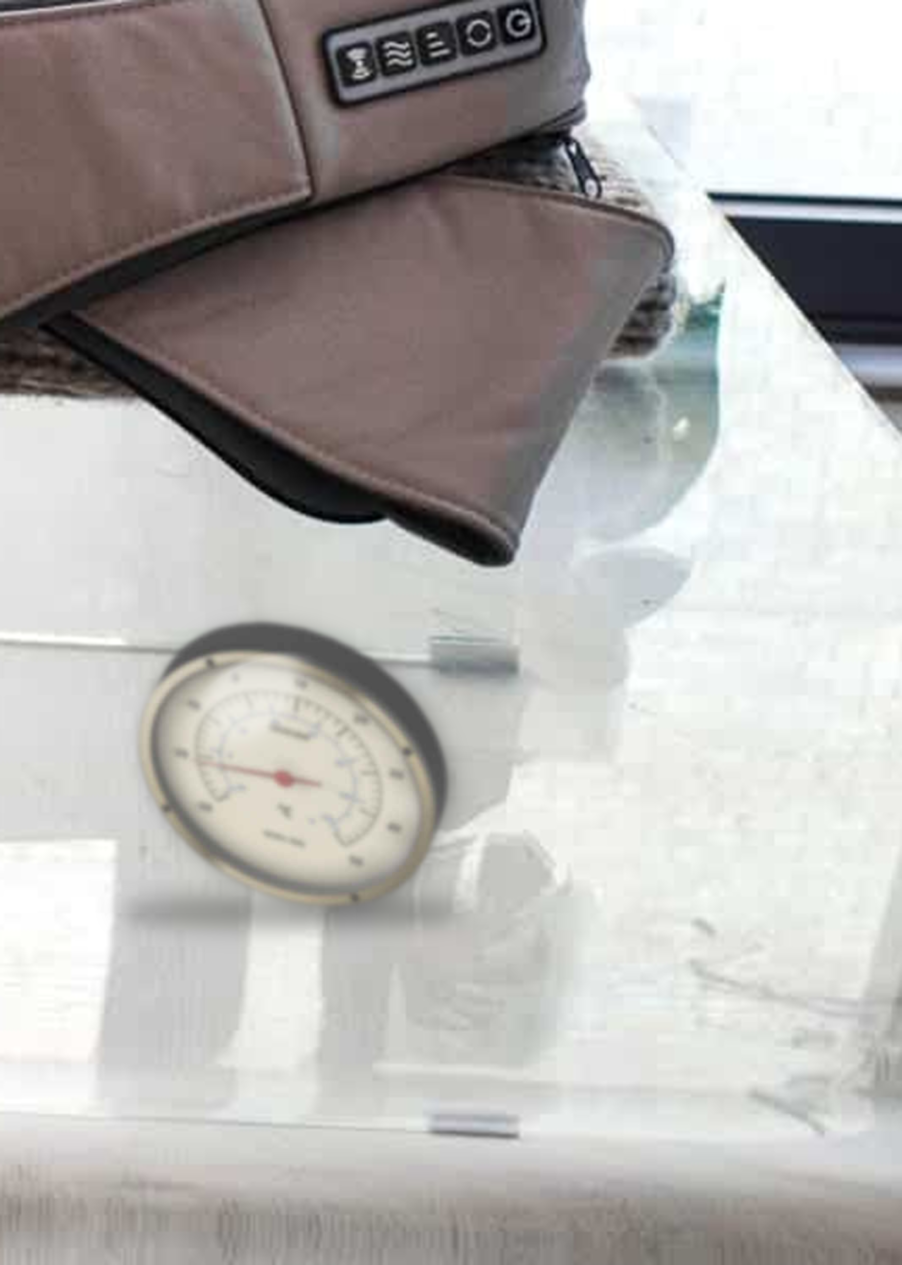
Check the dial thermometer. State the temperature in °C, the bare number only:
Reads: -20
